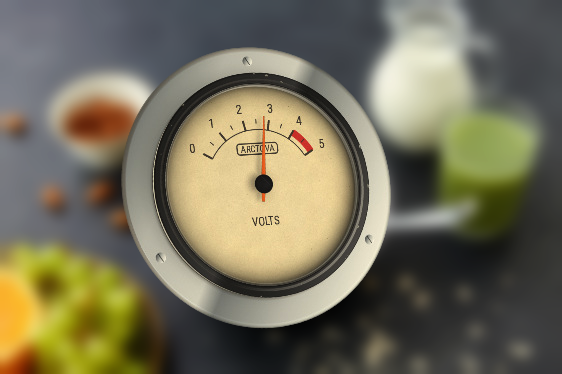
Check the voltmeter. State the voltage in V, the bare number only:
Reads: 2.75
